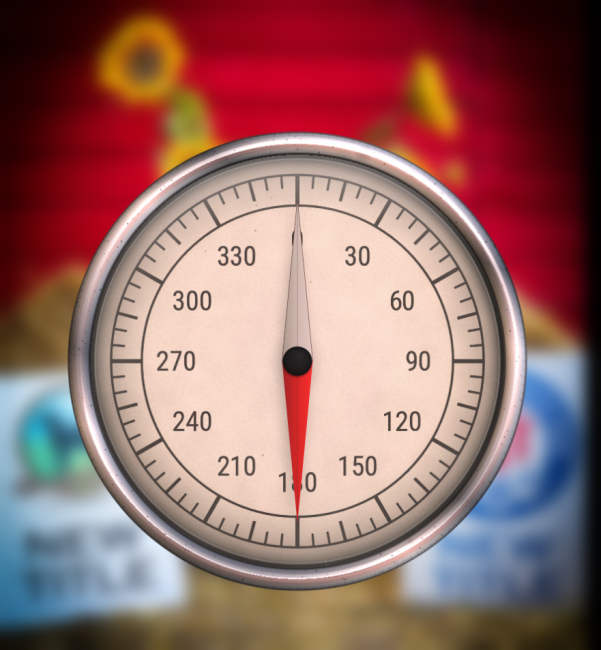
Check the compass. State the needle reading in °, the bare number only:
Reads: 180
